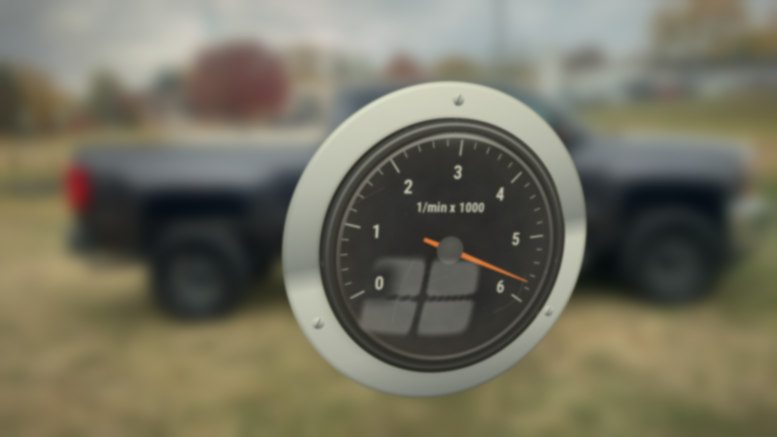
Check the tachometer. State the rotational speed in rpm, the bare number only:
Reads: 5700
